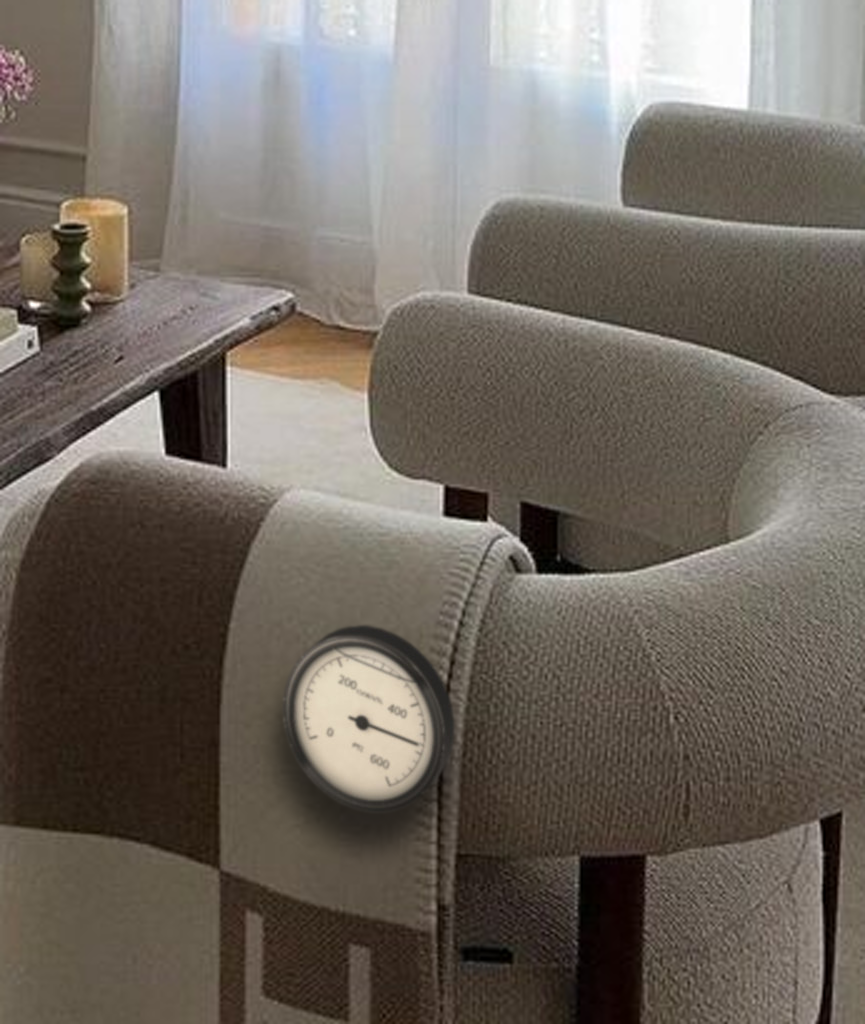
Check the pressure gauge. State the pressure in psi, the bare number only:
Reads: 480
